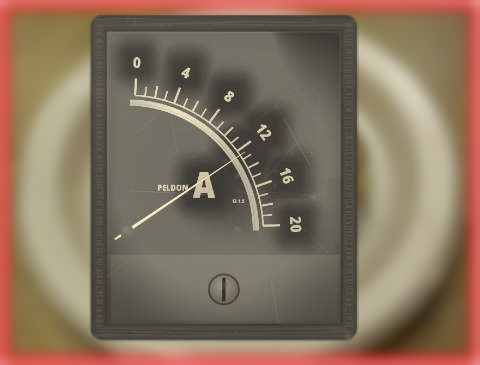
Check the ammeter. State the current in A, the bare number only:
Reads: 12.5
